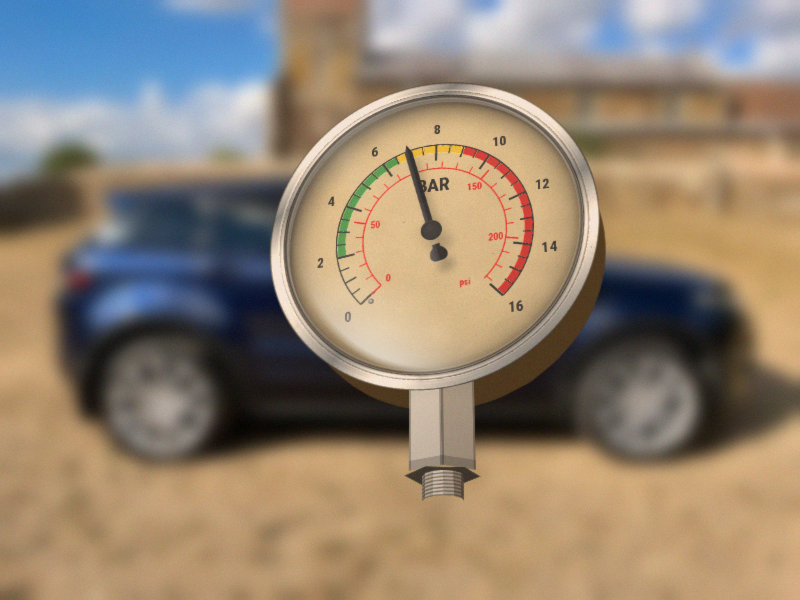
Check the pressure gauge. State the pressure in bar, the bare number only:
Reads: 7
